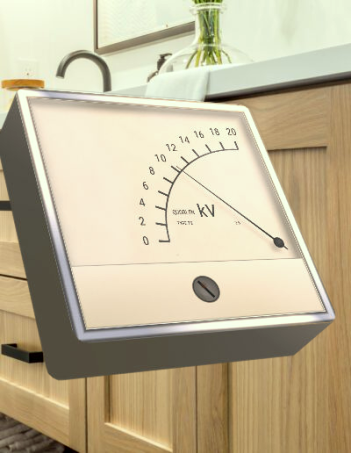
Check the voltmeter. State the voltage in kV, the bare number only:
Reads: 10
